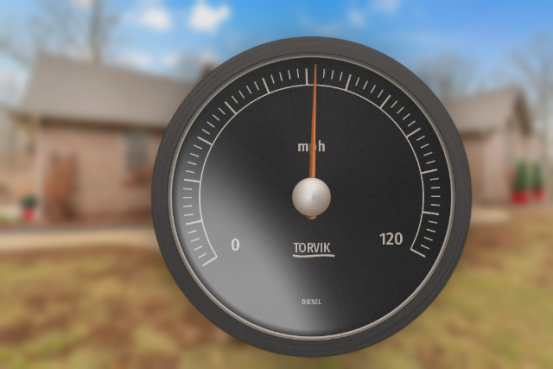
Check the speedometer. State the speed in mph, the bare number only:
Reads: 62
